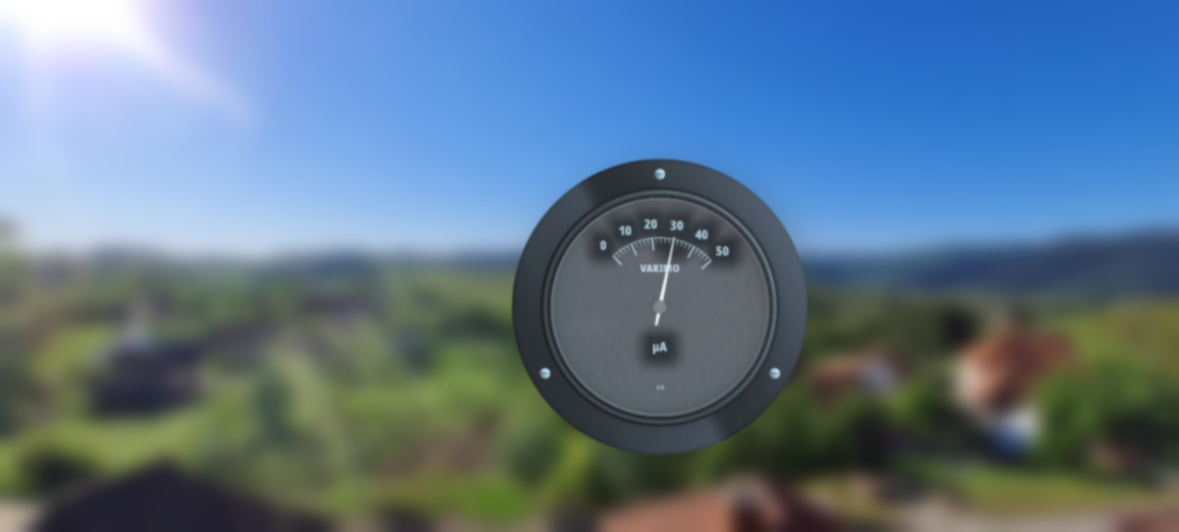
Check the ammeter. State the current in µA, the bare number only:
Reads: 30
